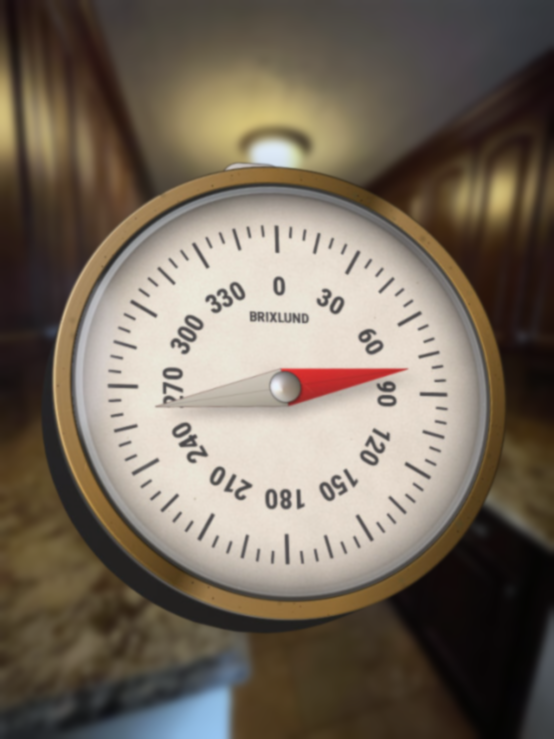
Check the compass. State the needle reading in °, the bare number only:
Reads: 80
